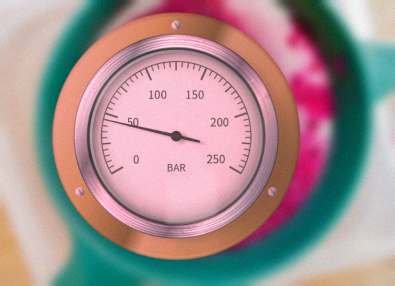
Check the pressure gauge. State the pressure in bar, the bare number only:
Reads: 45
